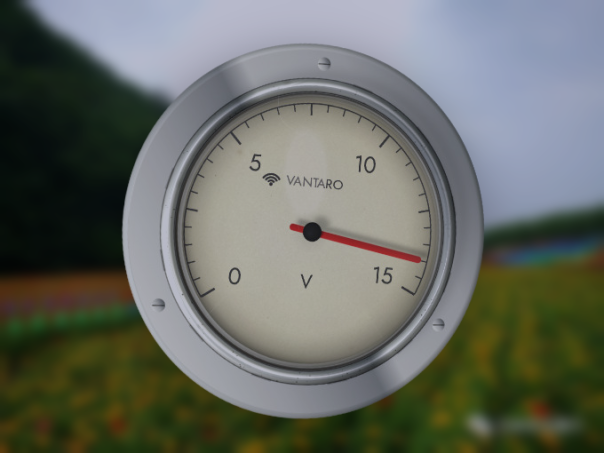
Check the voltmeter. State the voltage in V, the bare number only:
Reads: 14
